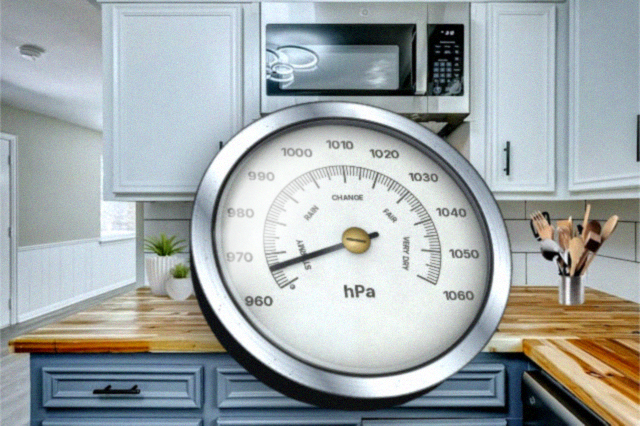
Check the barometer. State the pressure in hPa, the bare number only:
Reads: 965
